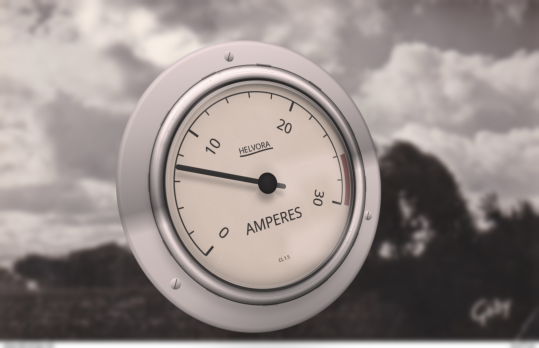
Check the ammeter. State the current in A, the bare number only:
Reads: 7
